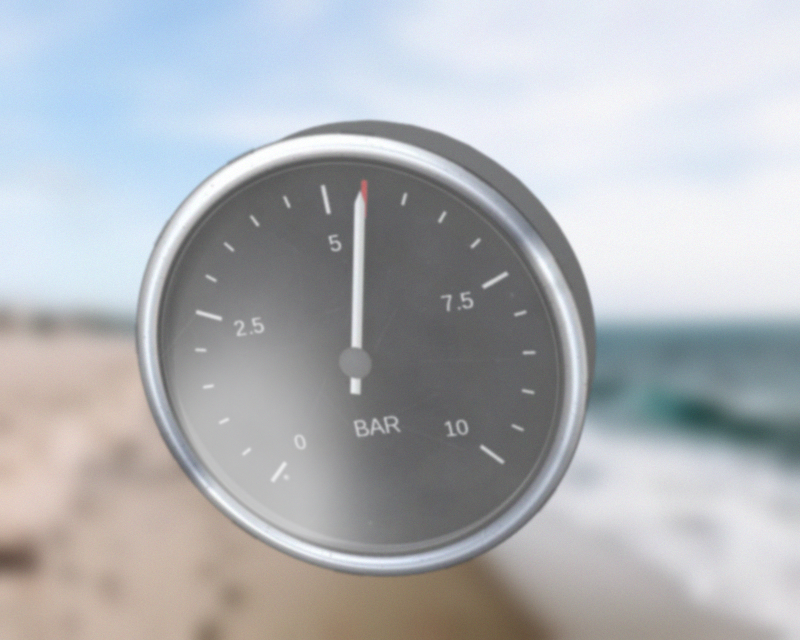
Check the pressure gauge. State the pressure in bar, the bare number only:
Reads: 5.5
